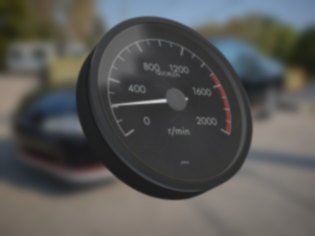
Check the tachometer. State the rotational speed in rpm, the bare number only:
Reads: 200
